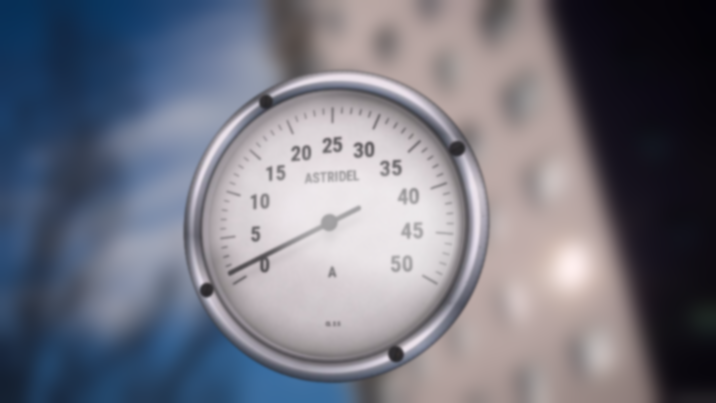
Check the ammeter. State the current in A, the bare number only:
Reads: 1
